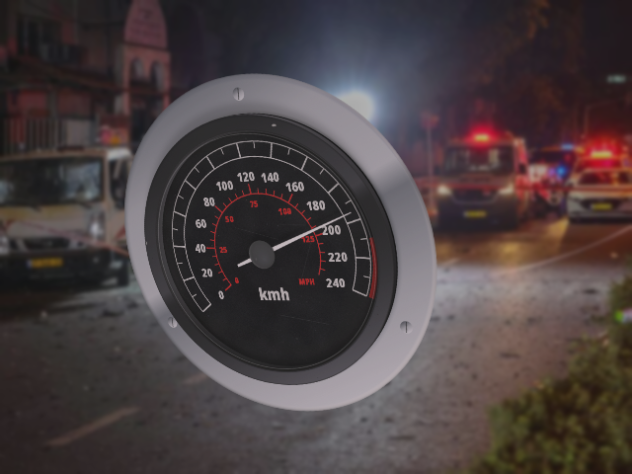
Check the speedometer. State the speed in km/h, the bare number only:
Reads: 195
